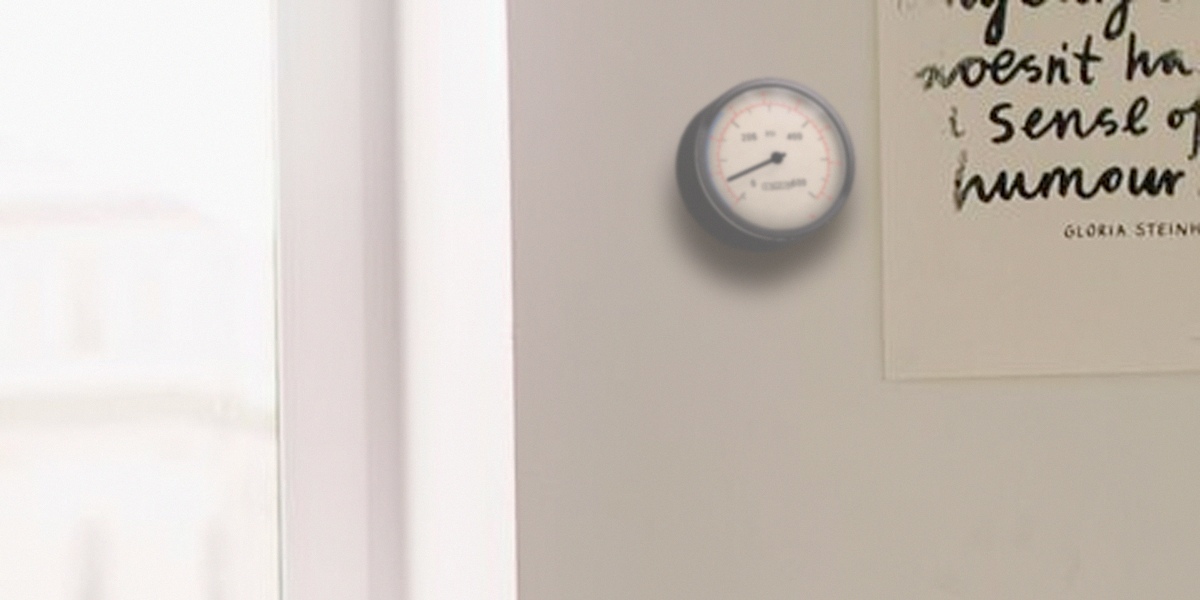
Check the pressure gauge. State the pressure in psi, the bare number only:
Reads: 50
